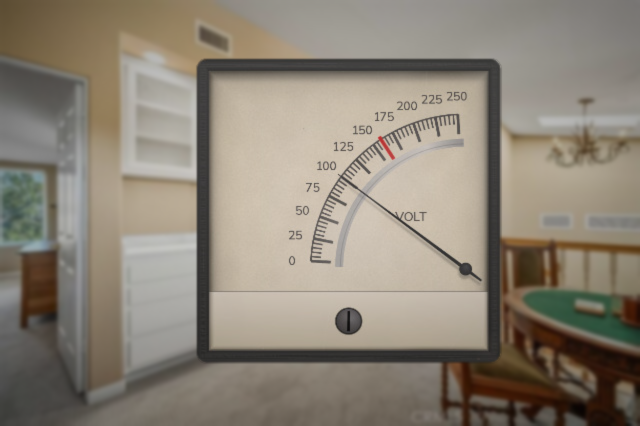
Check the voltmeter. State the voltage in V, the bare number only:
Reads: 100
